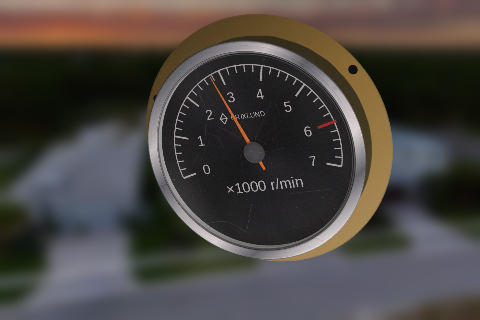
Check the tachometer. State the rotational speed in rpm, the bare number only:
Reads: 2800
